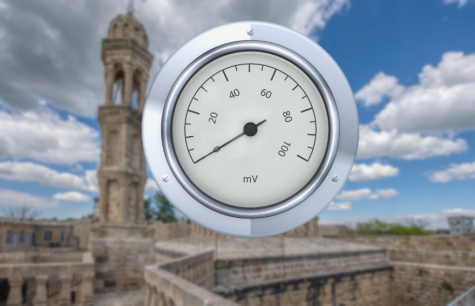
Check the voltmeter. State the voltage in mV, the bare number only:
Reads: 0
